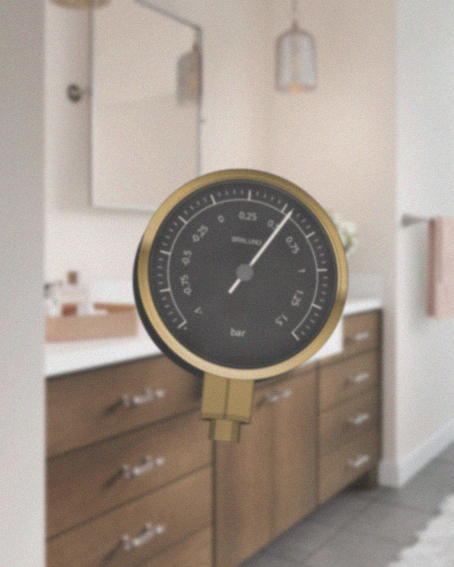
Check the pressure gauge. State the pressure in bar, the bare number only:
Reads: 0.55
